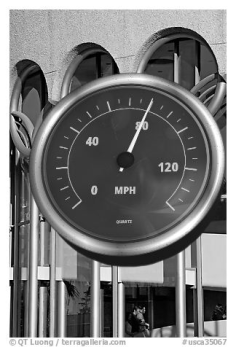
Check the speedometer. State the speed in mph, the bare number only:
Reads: 80
